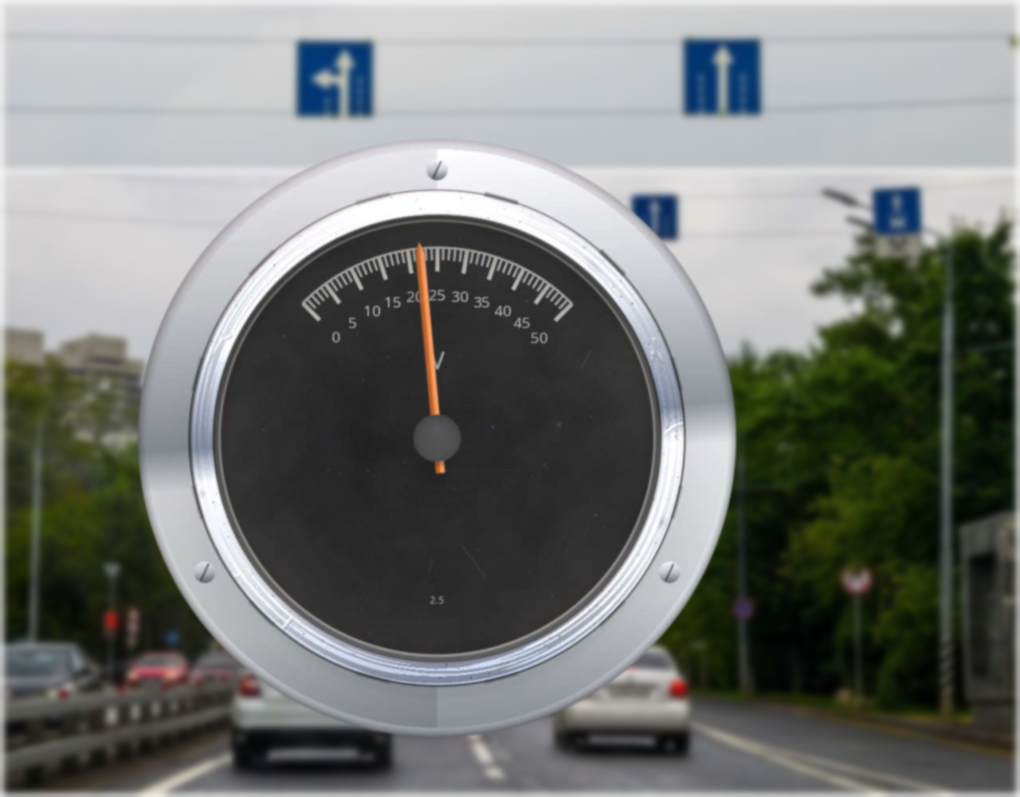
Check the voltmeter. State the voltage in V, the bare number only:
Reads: 22
